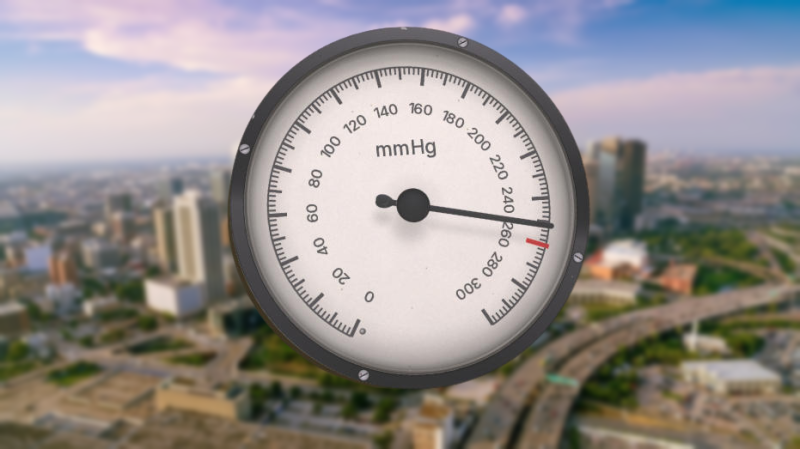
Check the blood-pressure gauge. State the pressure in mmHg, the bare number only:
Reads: 252
